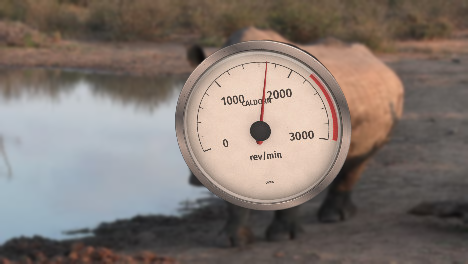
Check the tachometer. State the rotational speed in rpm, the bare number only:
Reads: 1700
